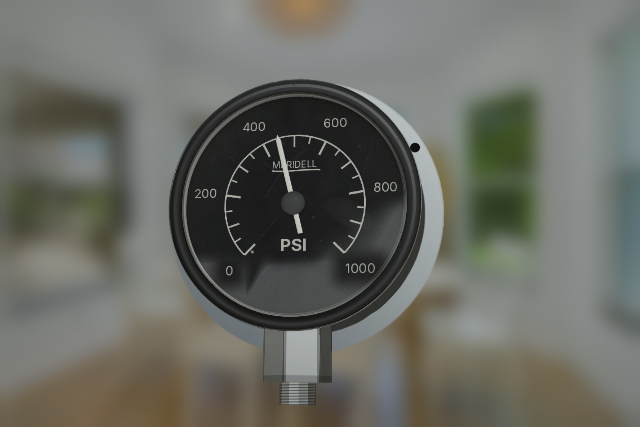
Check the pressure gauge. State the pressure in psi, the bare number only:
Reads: 450
